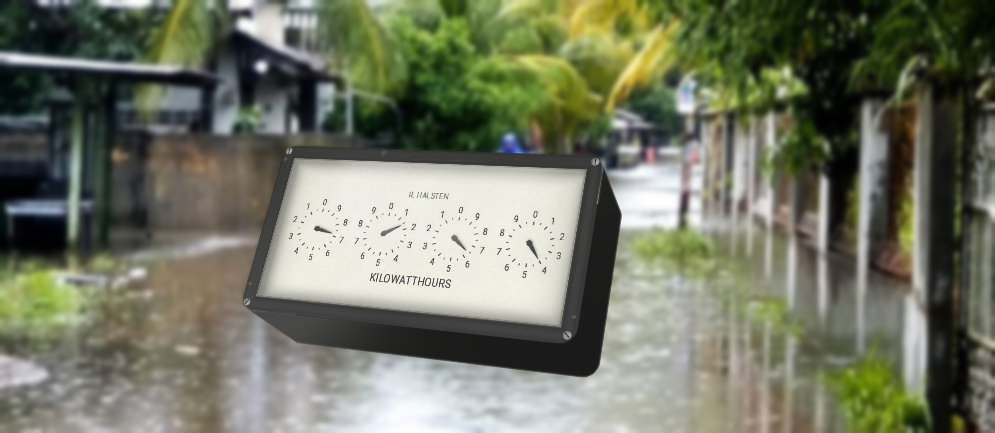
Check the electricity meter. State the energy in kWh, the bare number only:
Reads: 7164
